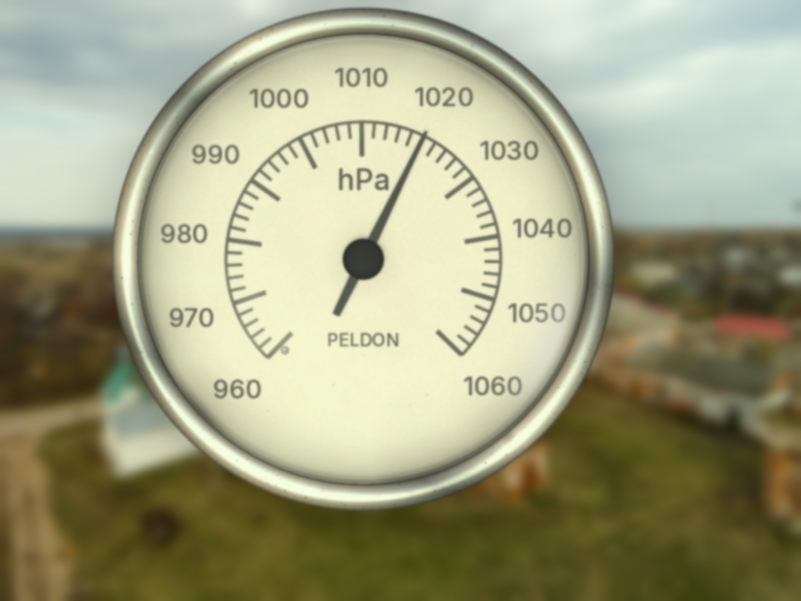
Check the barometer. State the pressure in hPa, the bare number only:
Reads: 1020
